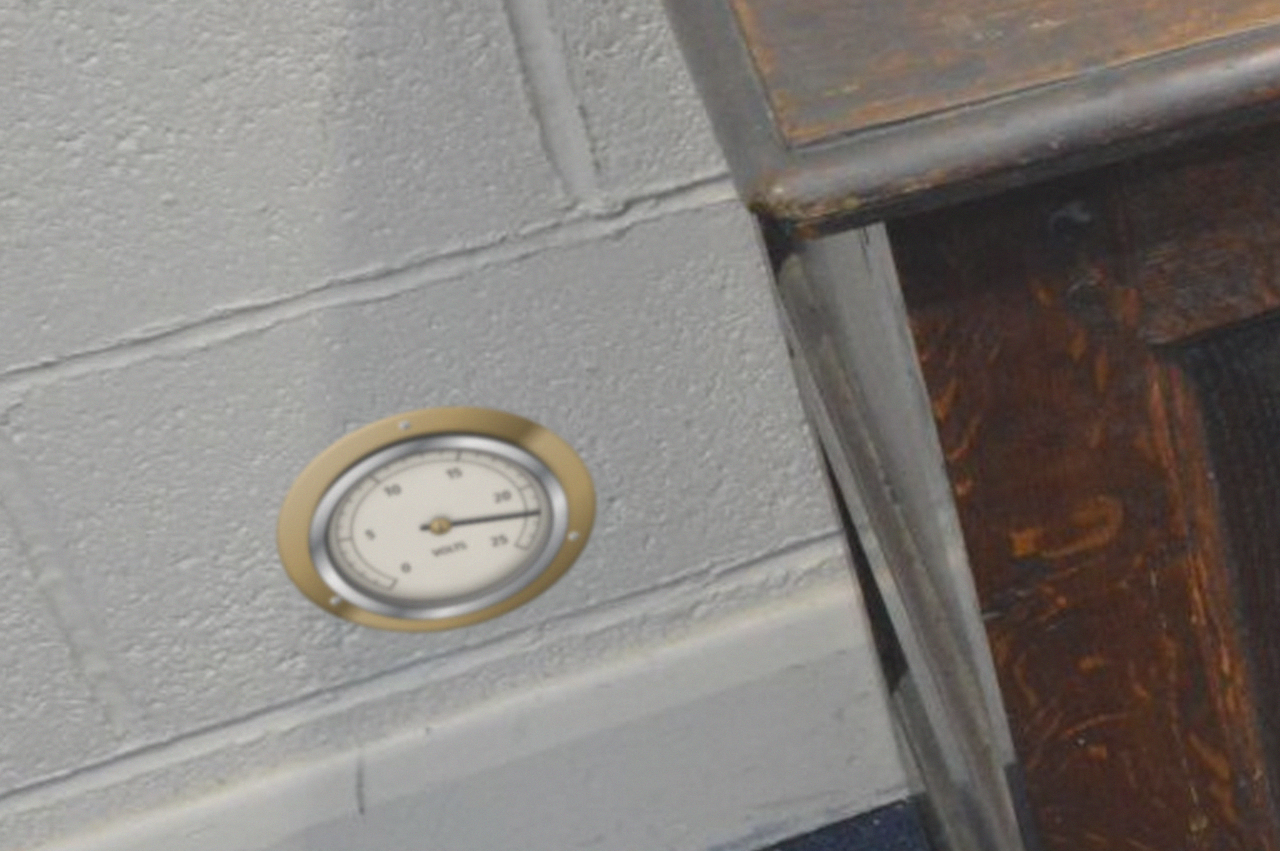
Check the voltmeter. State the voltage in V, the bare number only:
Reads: 22
